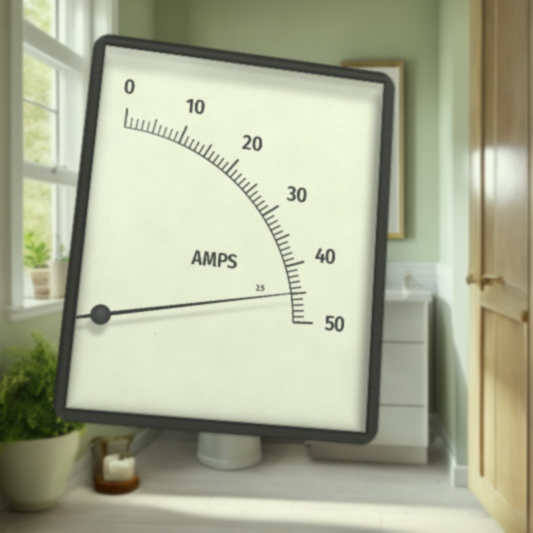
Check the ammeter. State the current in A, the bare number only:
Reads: 45
